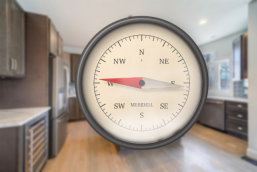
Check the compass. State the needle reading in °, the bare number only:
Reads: 275
